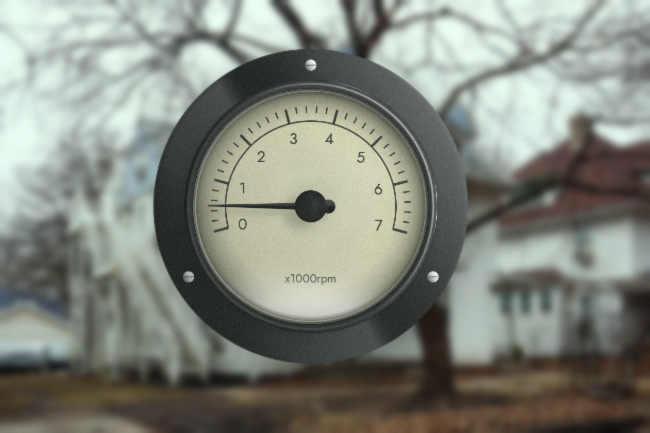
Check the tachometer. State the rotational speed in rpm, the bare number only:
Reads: 500
